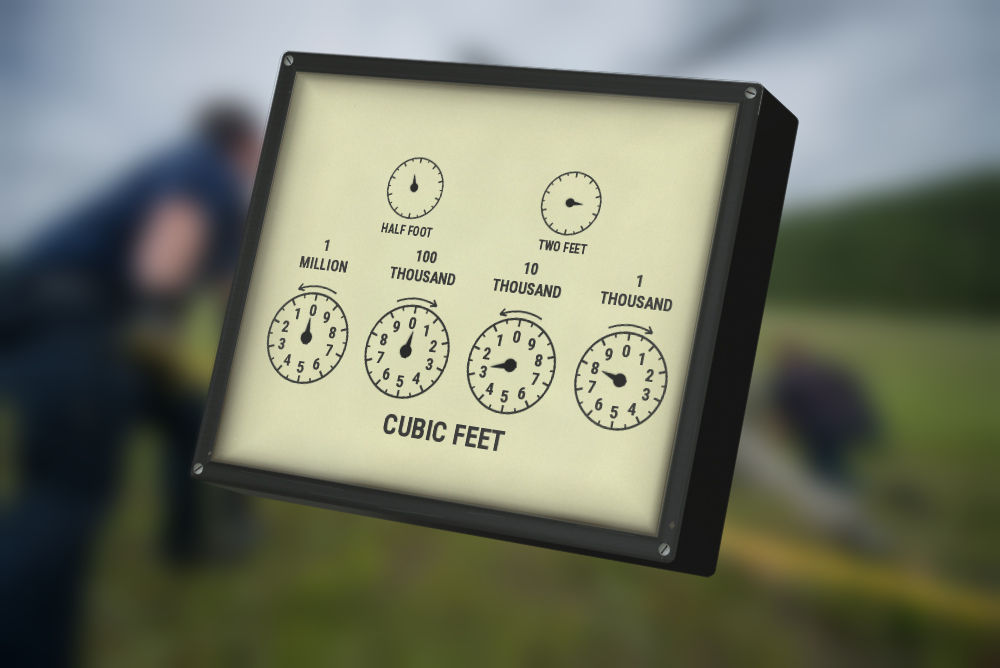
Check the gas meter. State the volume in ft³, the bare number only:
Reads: 2800
